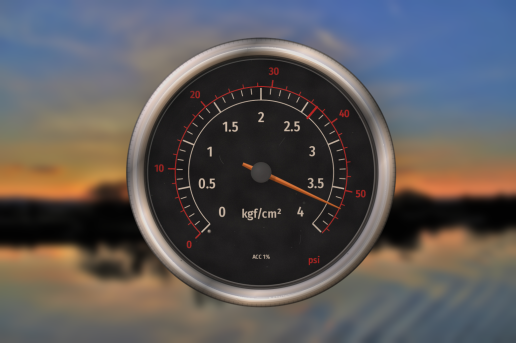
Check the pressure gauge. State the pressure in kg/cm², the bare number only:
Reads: 3.7
